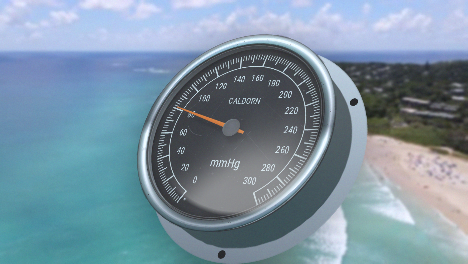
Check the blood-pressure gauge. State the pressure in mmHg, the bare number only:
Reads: 80
